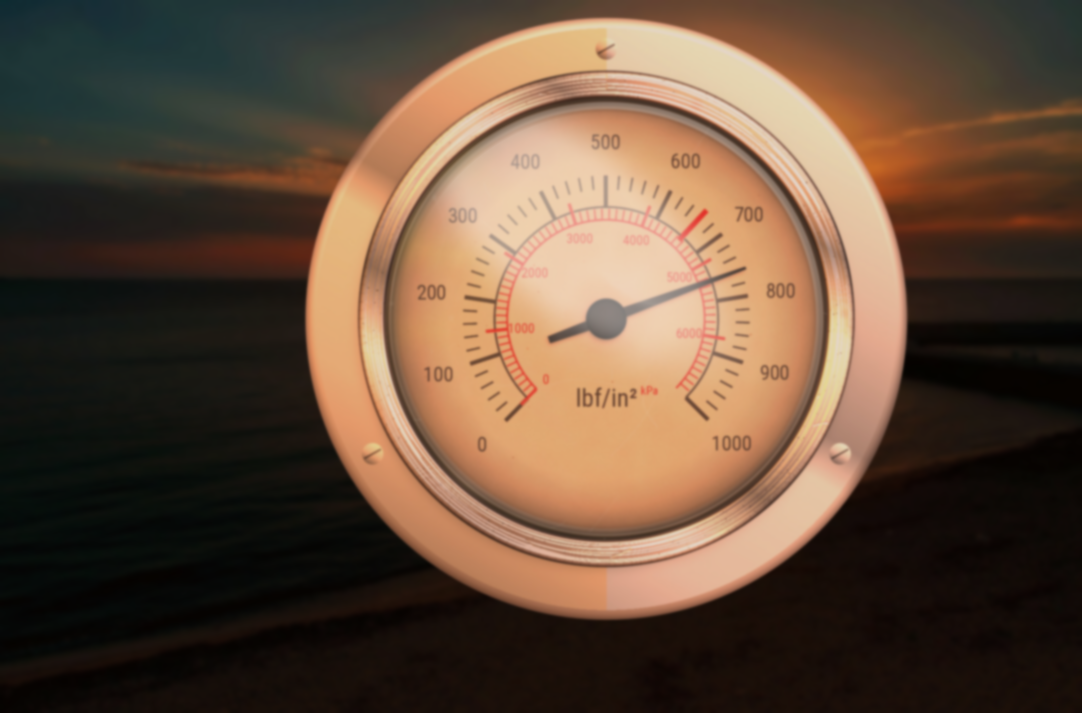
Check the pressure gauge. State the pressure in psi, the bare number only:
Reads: 760
